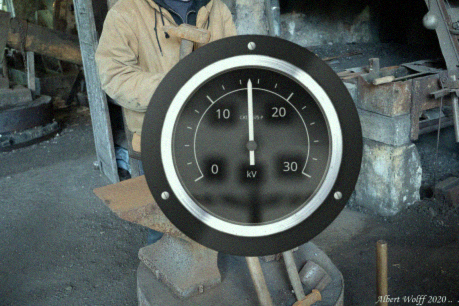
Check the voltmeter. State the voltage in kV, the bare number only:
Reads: 15
